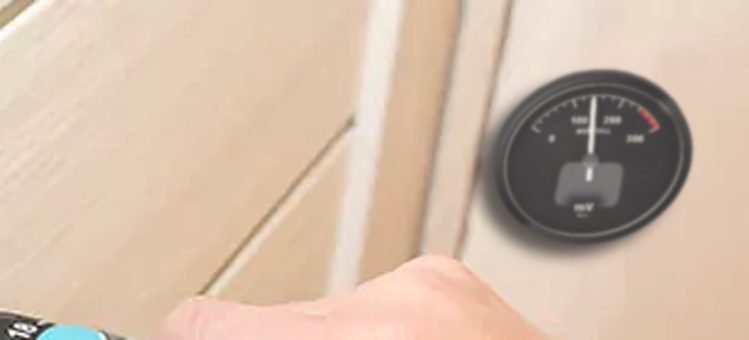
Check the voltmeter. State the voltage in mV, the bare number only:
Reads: 140
